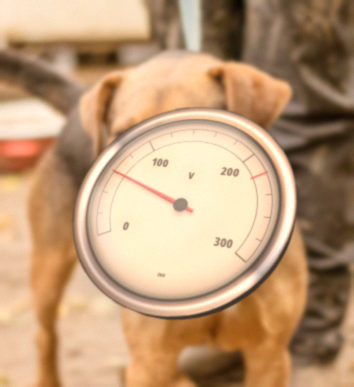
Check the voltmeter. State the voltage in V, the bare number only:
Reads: 60
